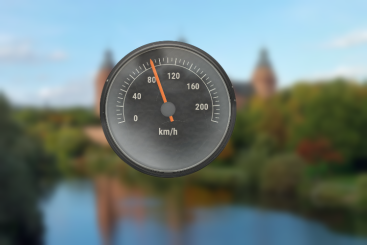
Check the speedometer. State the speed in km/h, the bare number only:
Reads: 90
